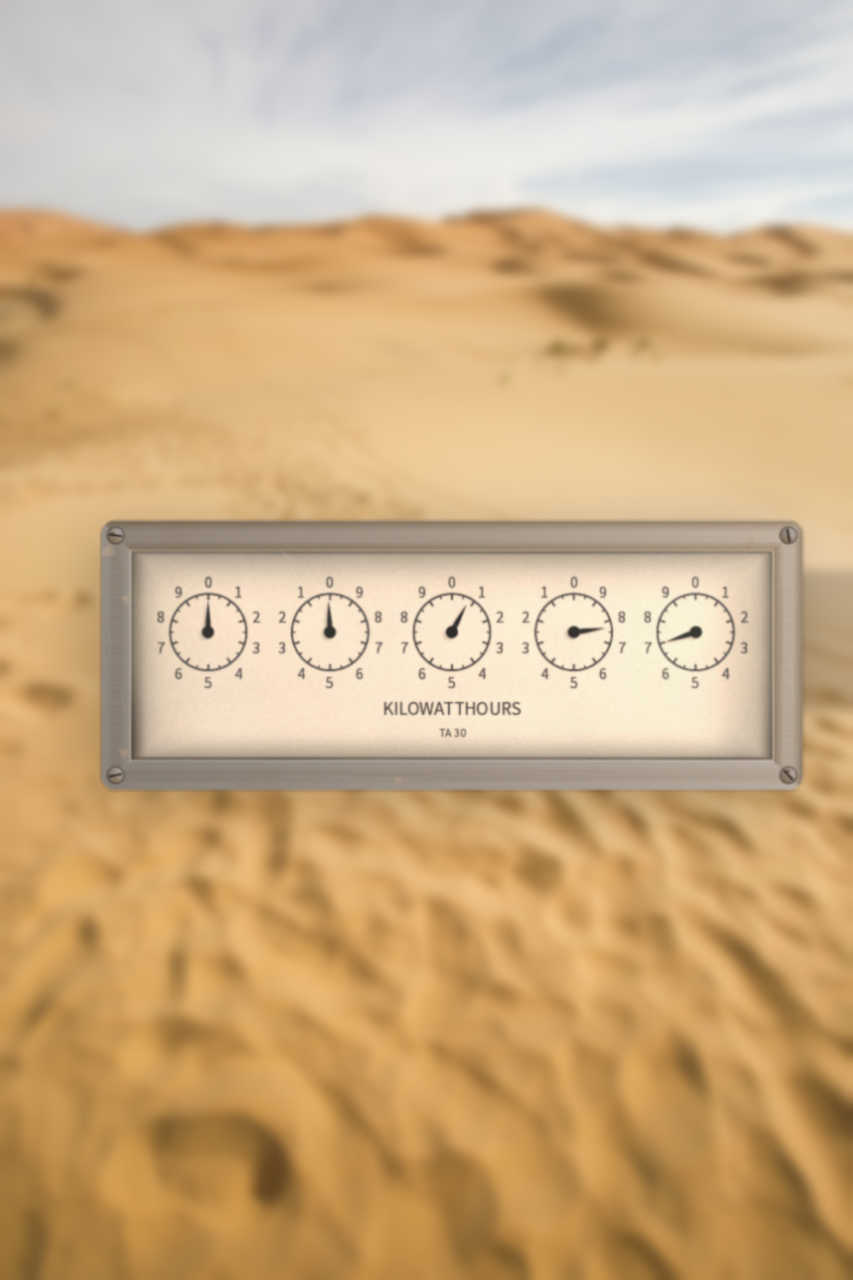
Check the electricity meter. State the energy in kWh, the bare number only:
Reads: 77
